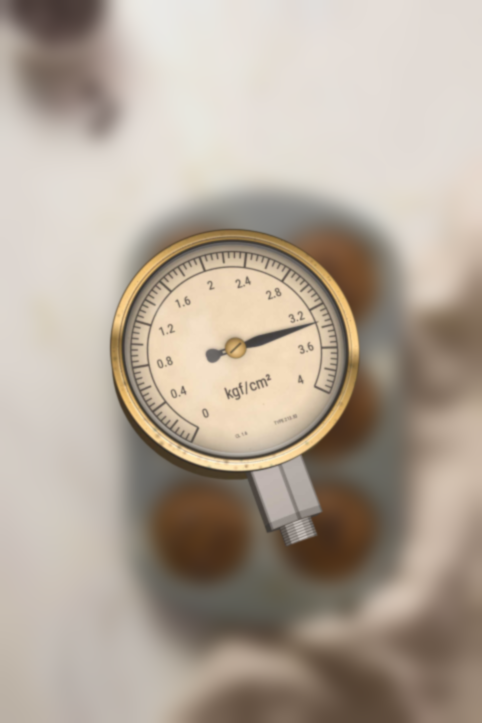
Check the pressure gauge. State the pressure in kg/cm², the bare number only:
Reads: 3.35
